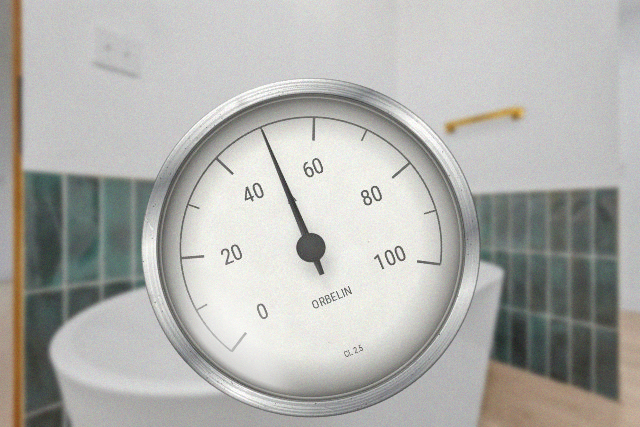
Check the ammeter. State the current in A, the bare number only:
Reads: 50
